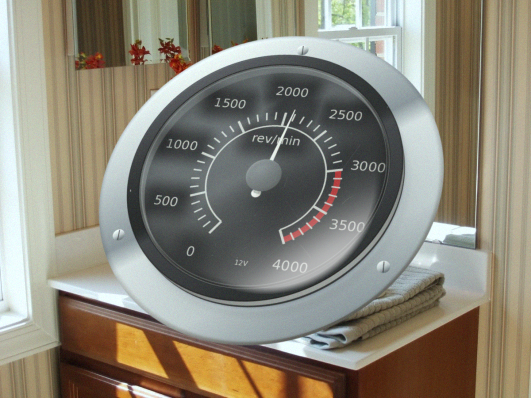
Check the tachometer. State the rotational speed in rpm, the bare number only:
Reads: 2100
